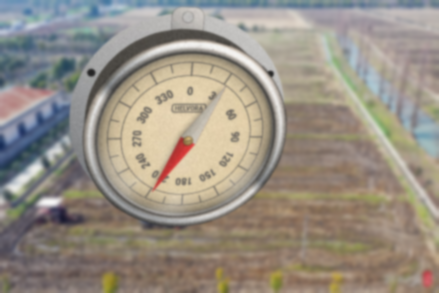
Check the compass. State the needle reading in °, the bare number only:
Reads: 210
